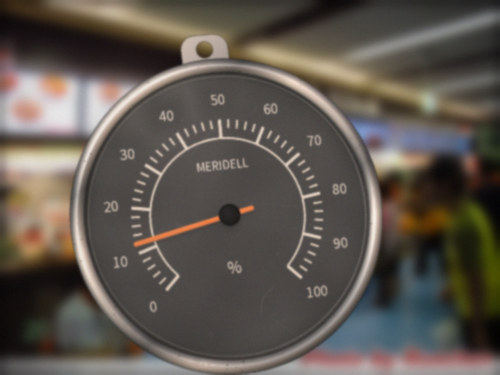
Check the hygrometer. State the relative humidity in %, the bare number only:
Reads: 12
